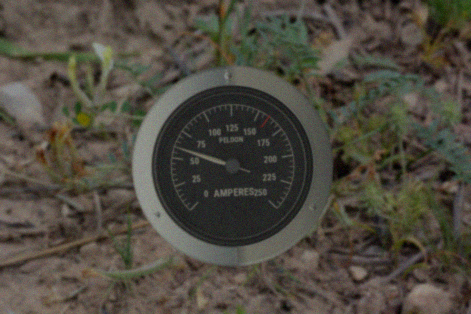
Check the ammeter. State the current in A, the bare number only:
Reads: 60
